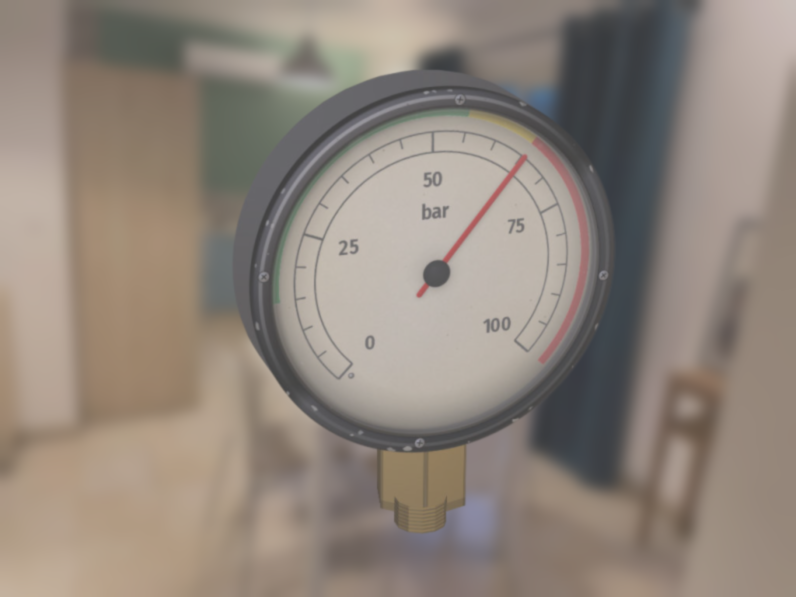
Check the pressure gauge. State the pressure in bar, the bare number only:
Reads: 65
